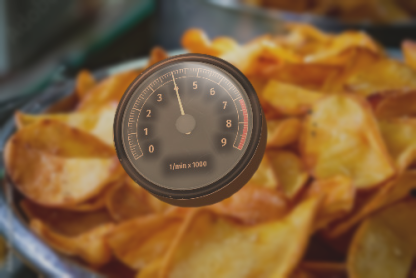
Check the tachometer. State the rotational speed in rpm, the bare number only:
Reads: 4000
